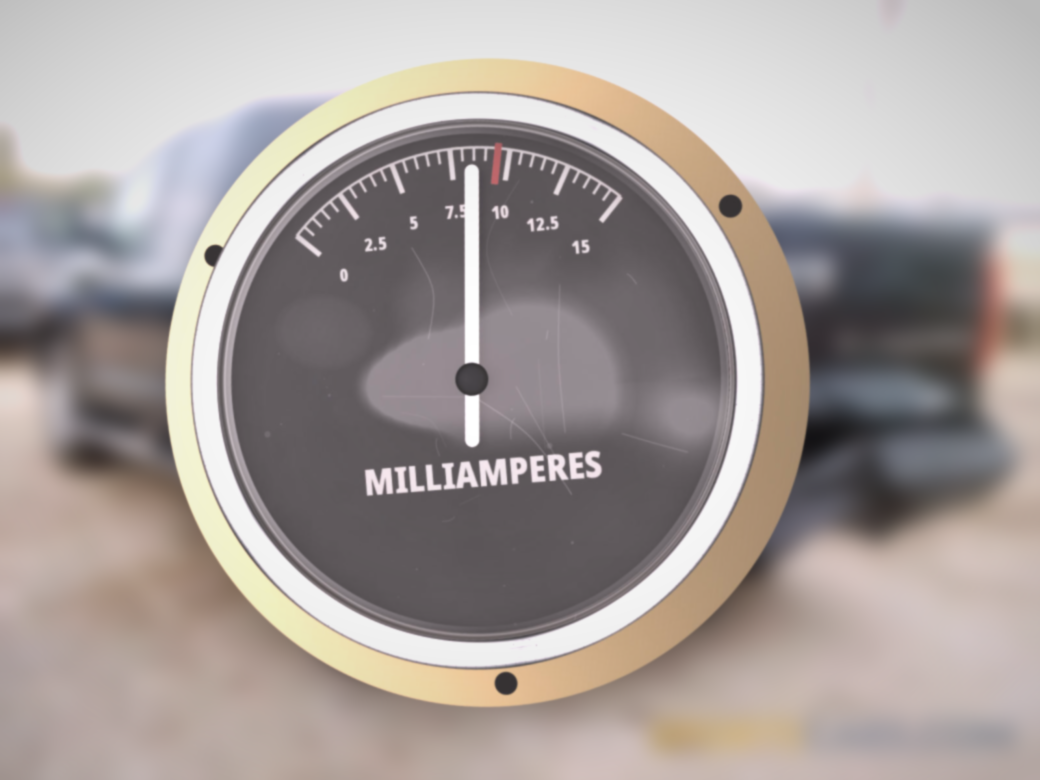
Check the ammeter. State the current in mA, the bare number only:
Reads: 8.5
